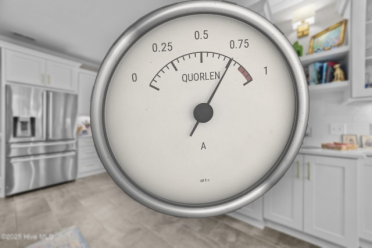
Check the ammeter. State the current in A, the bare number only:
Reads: 0.75
